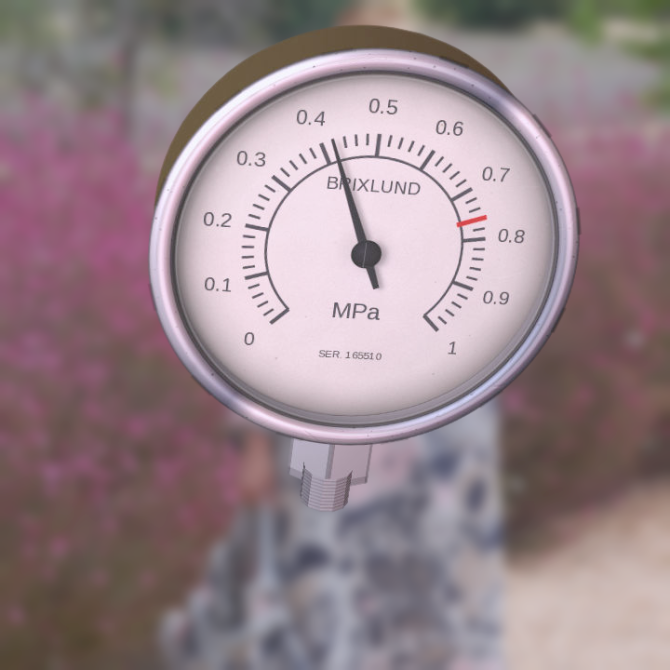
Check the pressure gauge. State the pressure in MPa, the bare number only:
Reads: 0.42
